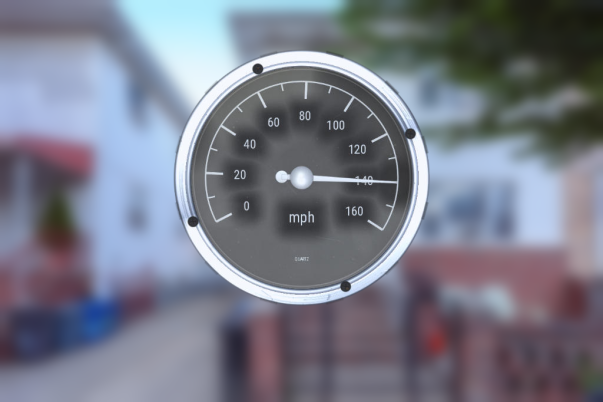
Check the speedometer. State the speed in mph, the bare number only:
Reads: 140
